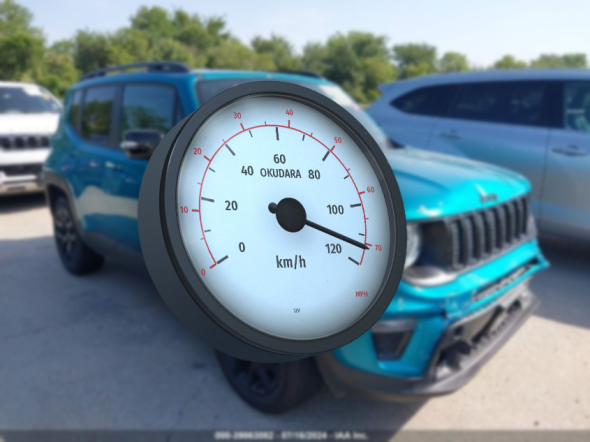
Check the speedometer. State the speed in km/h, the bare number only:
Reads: 115
